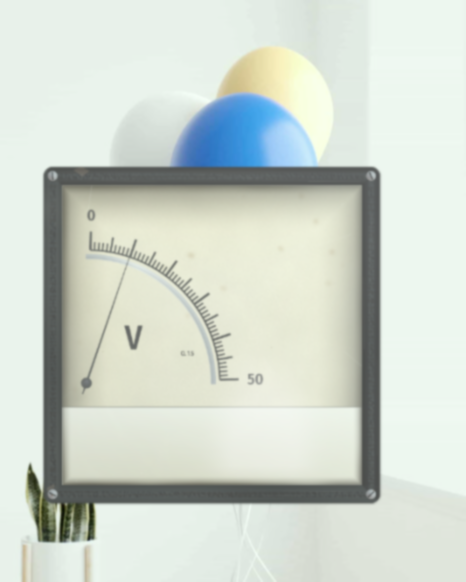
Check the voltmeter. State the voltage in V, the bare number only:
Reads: 10
